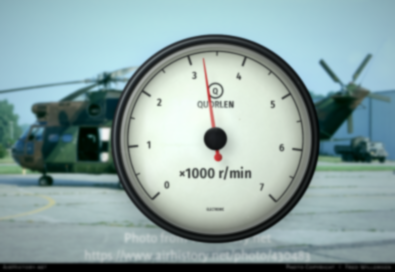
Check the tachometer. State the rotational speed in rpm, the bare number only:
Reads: 3250
